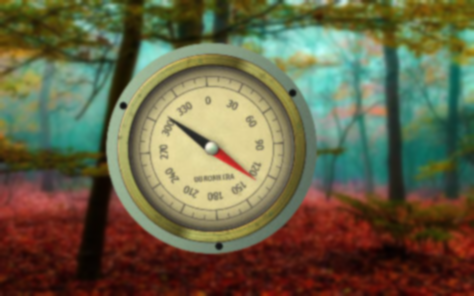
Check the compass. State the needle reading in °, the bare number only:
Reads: 130
